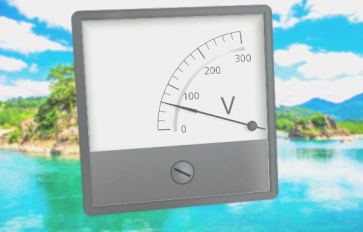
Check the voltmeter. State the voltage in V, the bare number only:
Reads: 60
